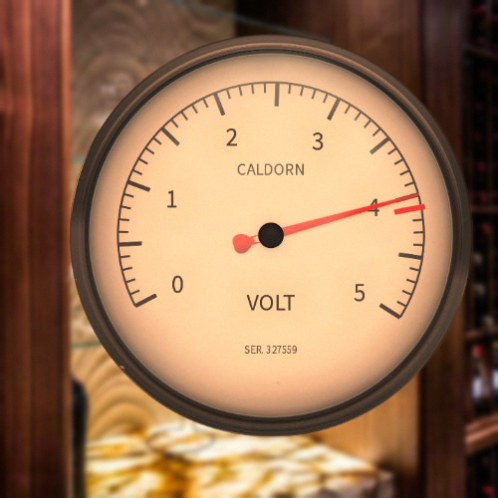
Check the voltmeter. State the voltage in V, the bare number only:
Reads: 4
